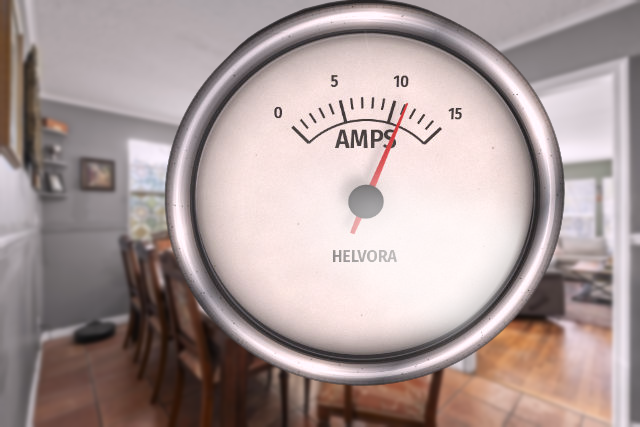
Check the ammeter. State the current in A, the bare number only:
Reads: 11
